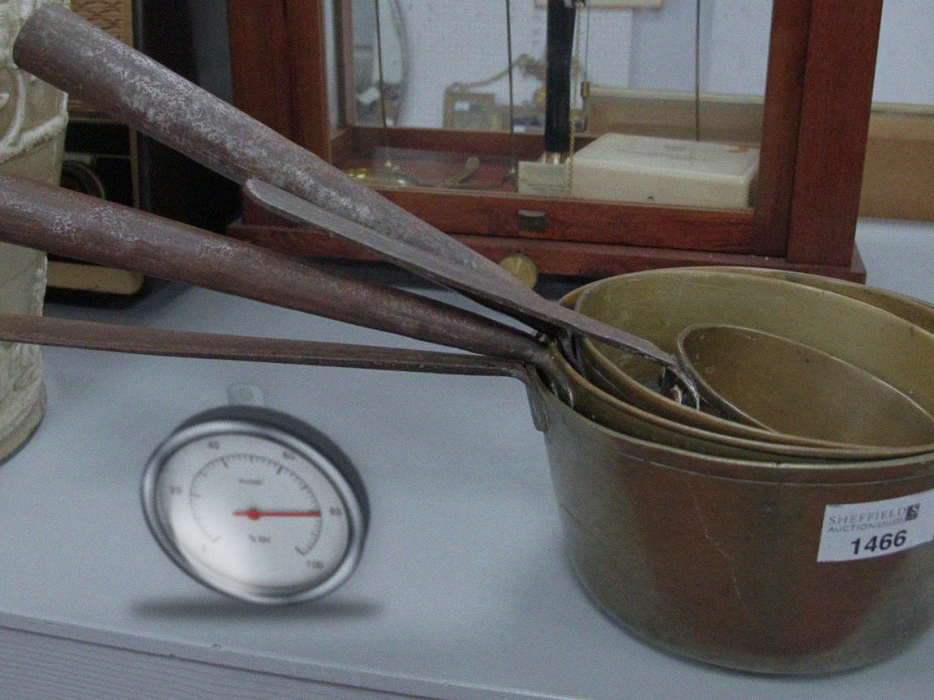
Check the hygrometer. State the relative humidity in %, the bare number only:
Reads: 80
